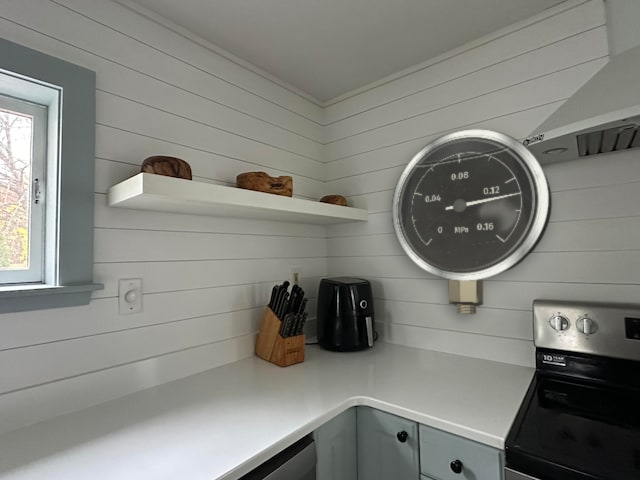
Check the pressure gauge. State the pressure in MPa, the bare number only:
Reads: 0.13
